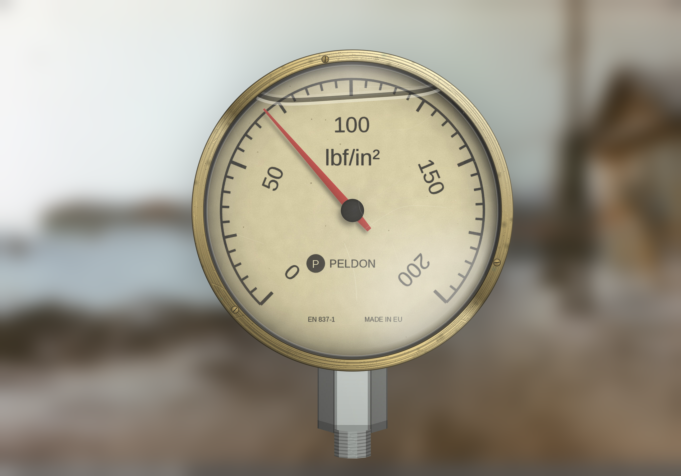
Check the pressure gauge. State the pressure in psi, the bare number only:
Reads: 70
